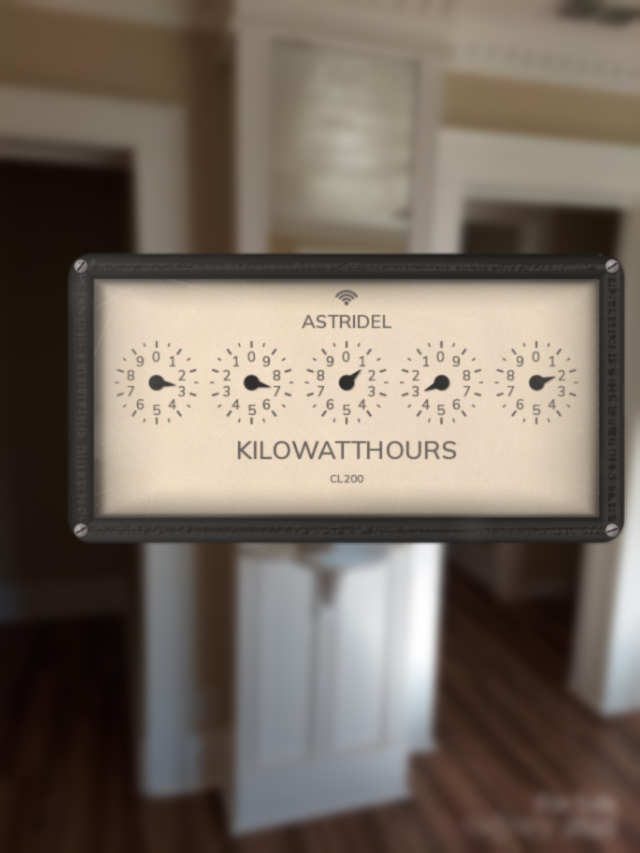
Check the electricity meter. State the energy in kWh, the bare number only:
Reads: 27132
